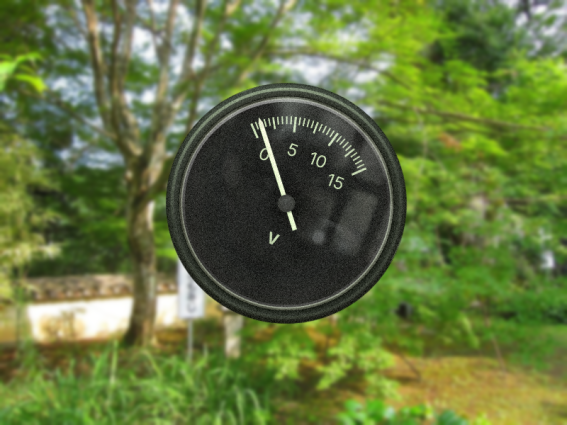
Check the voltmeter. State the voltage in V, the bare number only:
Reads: 1
